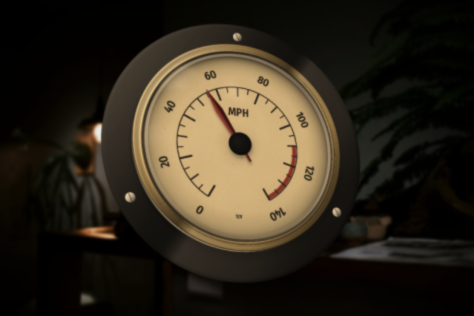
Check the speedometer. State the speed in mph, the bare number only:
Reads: 55
